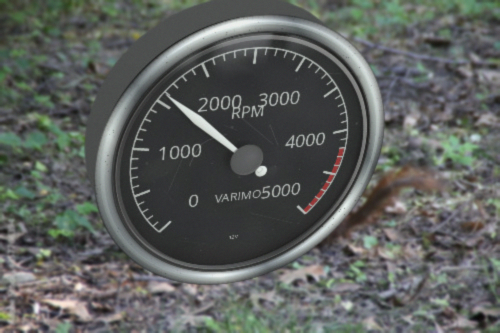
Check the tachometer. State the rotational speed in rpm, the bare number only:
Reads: 1600
